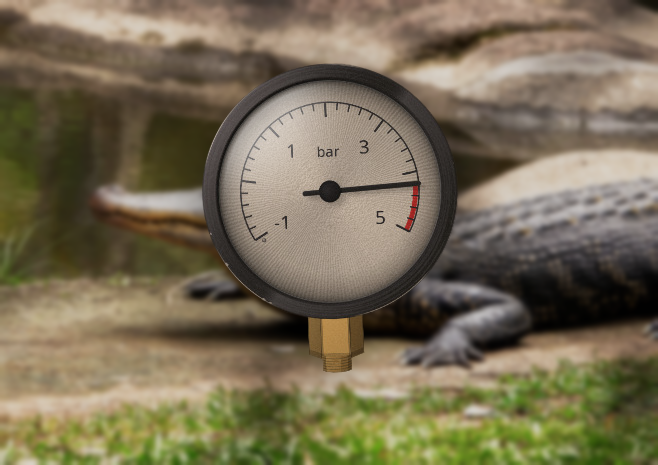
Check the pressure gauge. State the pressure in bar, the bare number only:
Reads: 4.2
